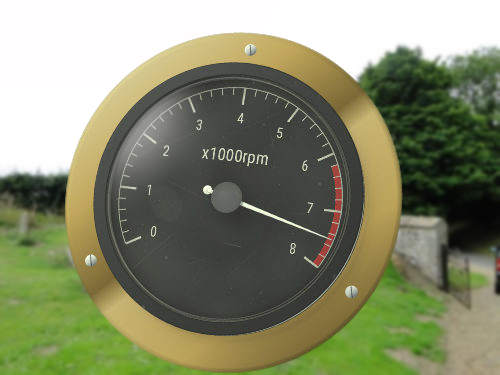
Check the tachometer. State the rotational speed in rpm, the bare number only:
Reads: 7500
